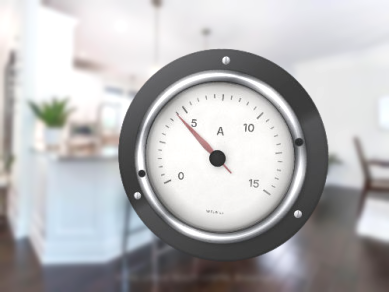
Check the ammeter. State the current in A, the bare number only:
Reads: 4.5
